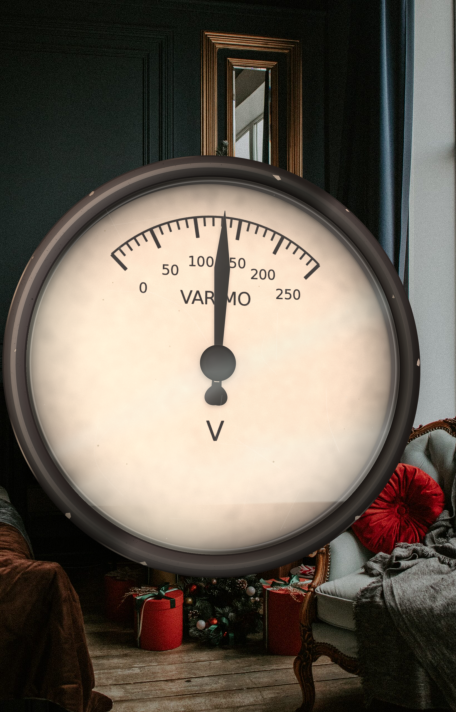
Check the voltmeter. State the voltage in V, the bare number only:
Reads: 130
